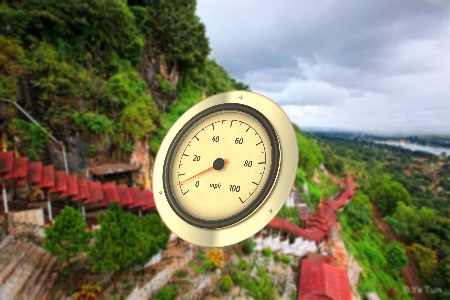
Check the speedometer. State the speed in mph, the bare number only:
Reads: 5
